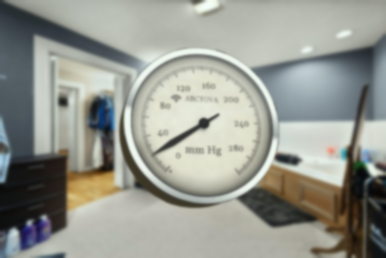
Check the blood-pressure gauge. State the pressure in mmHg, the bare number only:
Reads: 20
